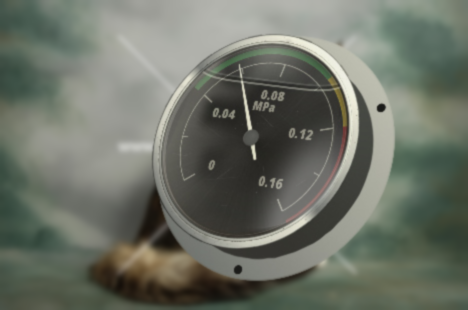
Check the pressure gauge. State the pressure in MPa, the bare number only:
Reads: 0.06
